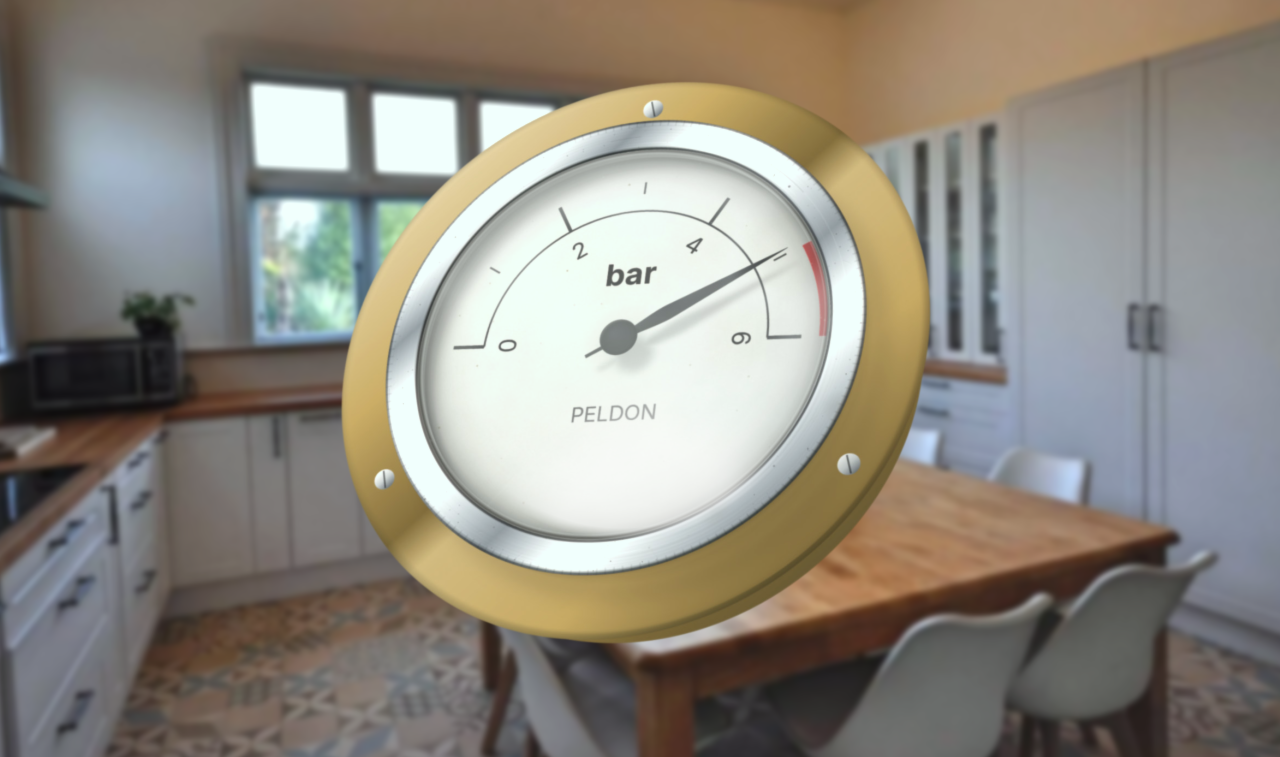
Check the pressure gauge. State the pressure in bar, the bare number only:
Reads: 5
